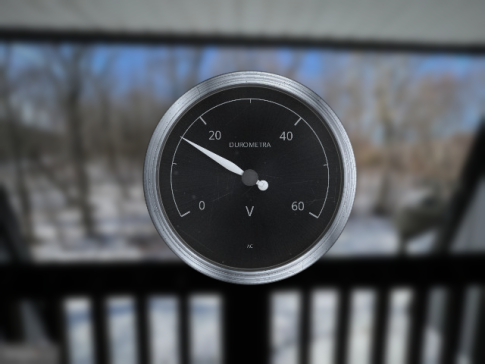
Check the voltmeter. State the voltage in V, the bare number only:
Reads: 15
